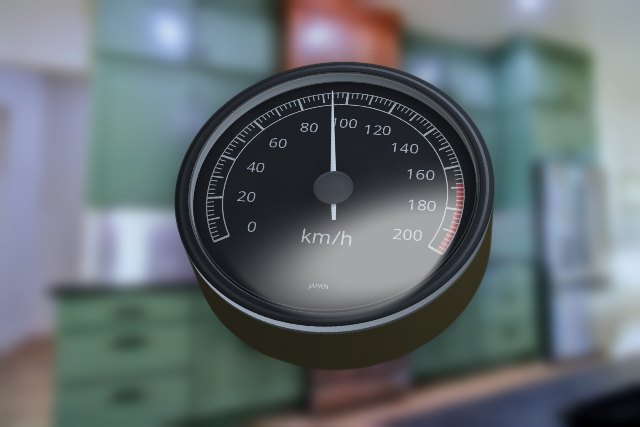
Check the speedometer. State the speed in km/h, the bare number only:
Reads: 94
